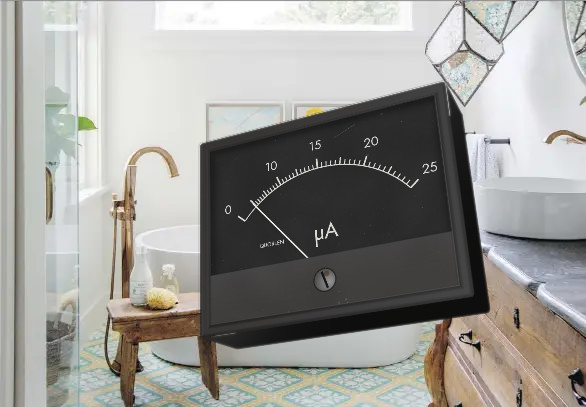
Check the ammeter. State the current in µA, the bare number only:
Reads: 5
